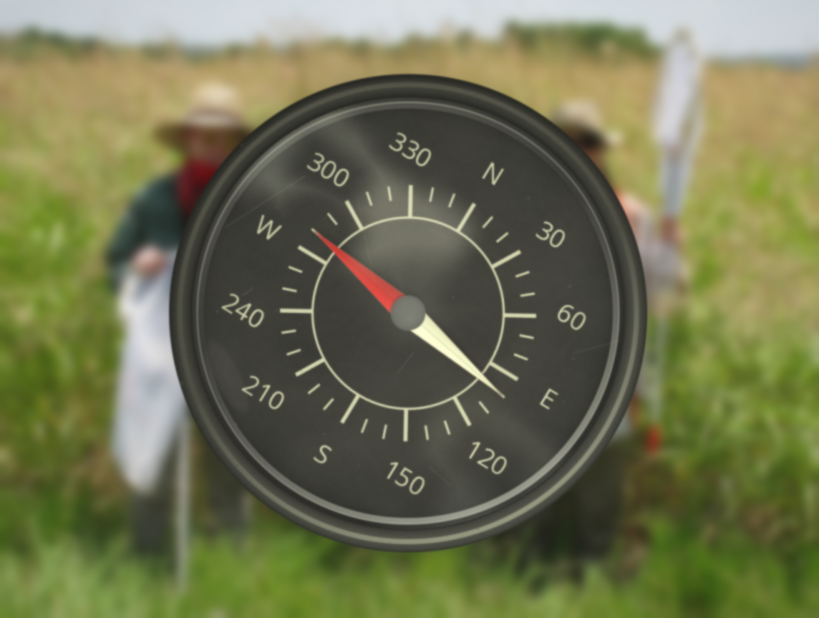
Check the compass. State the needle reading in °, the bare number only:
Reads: 280
